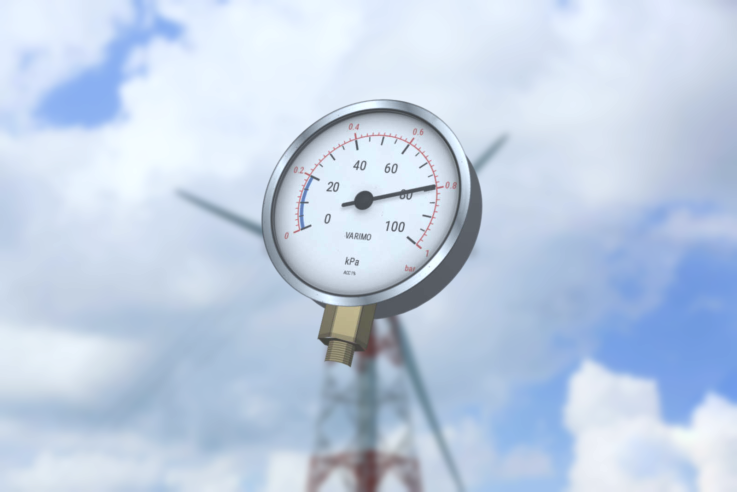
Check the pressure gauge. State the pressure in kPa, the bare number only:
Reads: 80
